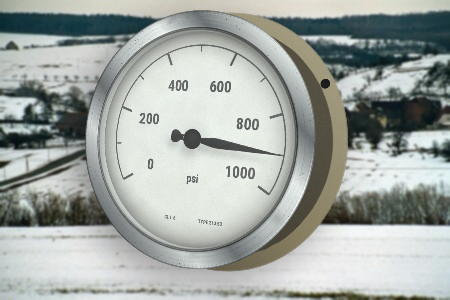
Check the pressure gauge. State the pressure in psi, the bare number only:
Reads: 900
